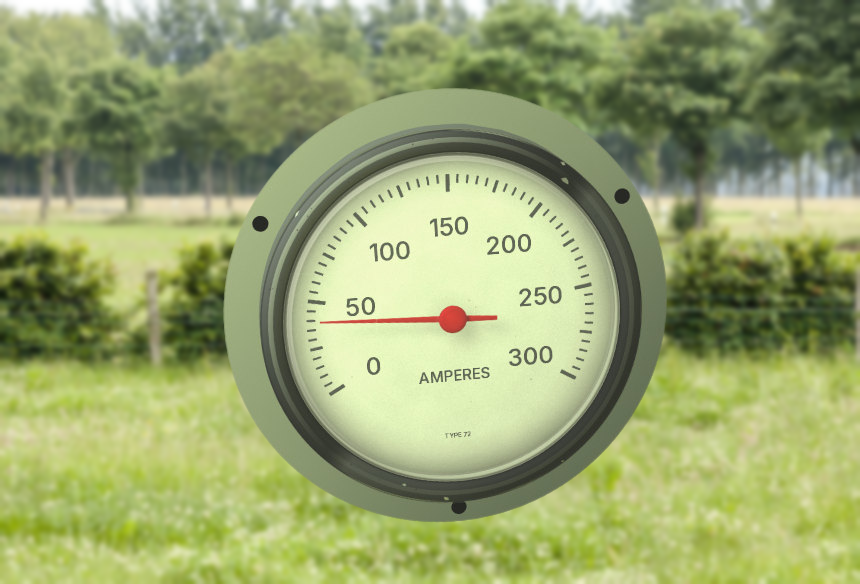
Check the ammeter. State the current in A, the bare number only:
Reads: 40
